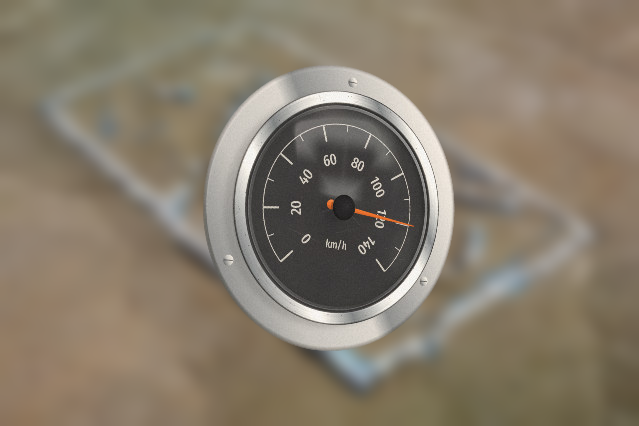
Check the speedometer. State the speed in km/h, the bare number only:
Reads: 120
